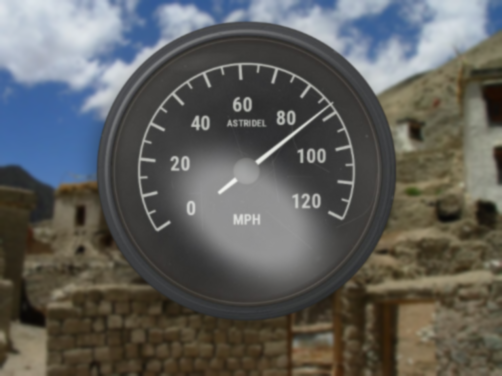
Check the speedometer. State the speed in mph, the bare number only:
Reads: 87.5
